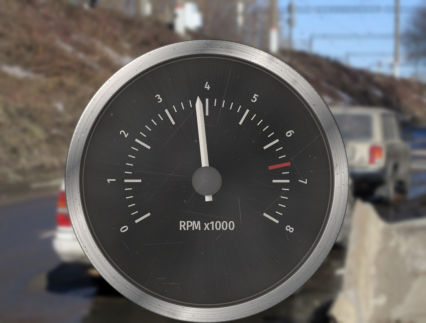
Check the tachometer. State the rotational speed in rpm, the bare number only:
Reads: 3800
